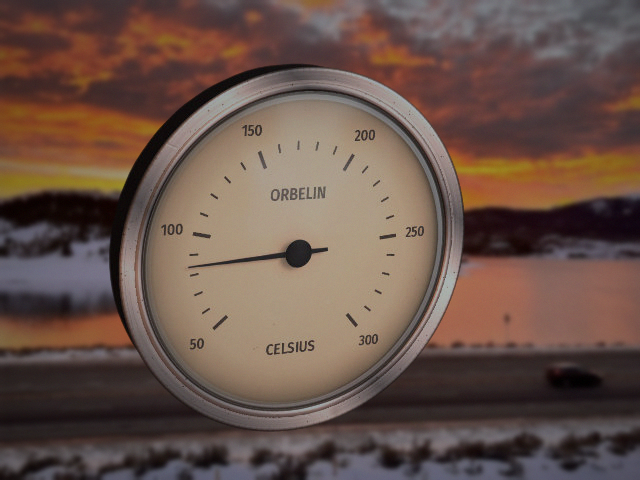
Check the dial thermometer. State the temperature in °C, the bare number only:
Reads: 85
